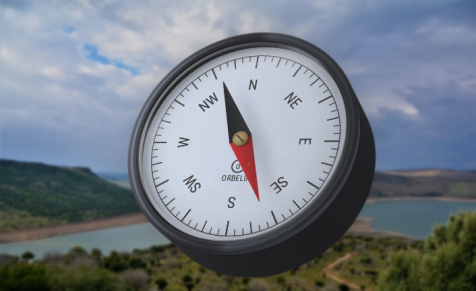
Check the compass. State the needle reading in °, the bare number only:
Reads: 155
